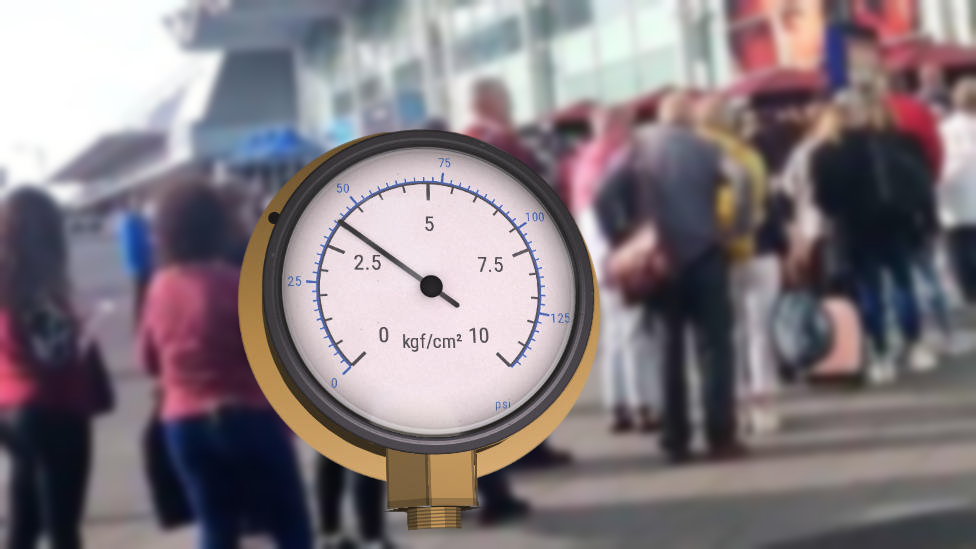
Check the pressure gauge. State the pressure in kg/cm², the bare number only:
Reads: 3
